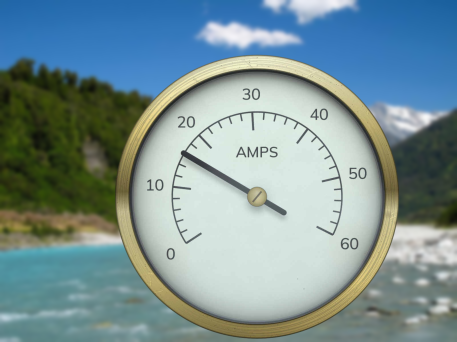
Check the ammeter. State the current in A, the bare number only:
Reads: 16
